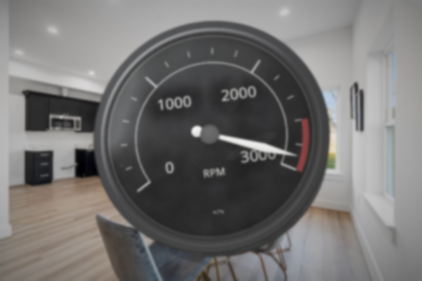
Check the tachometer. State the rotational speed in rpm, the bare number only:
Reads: 2900
